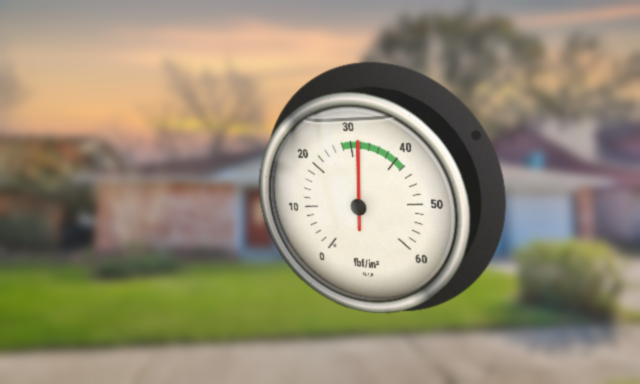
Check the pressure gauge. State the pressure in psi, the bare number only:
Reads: 32
